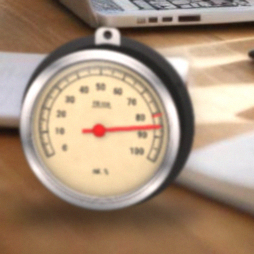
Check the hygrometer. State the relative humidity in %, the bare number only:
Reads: 85
